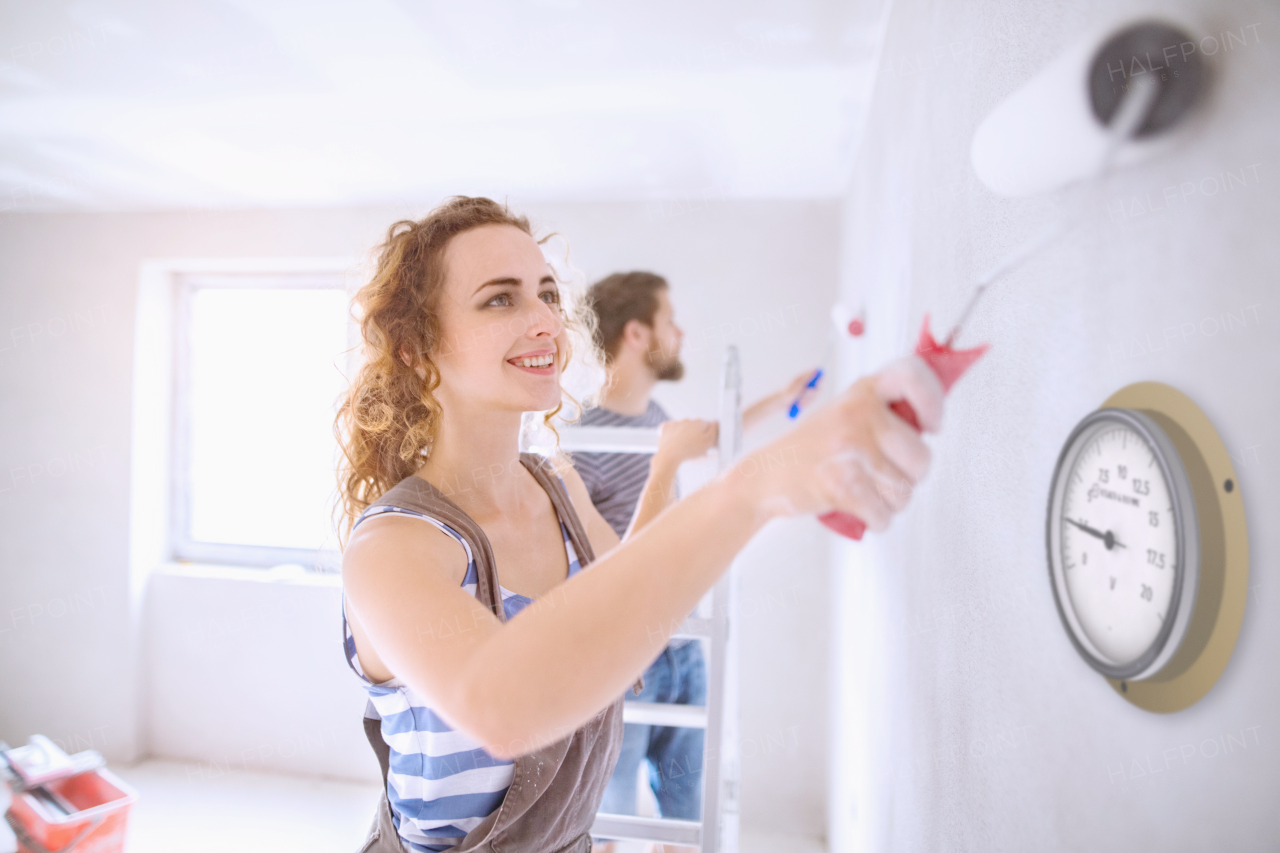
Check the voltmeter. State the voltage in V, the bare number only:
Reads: 2.5
